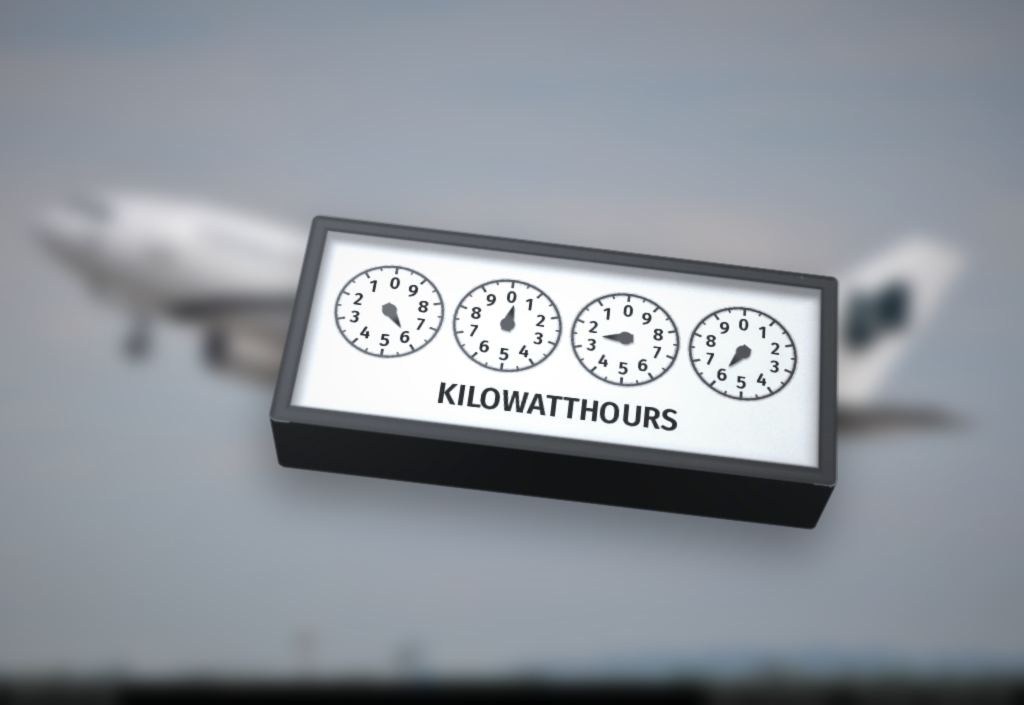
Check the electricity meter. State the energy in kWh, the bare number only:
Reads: 6026
